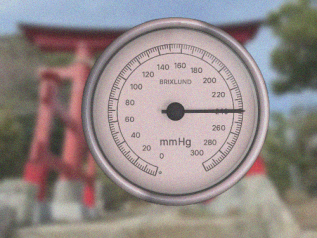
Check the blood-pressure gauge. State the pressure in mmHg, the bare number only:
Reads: 240
